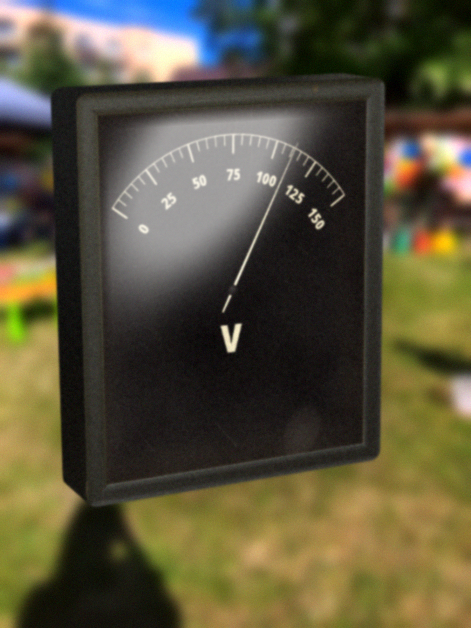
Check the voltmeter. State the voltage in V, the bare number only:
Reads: 110
